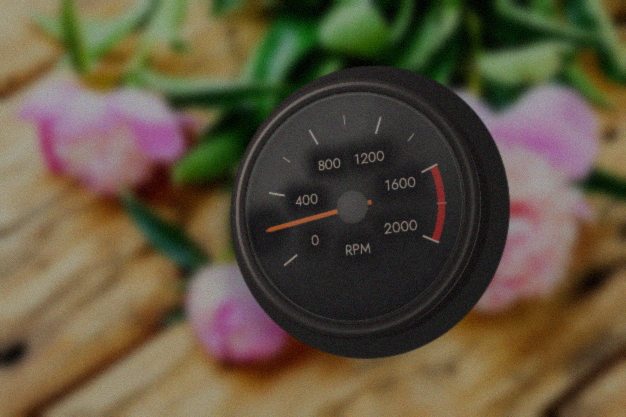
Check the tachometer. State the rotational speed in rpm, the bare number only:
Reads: 200
